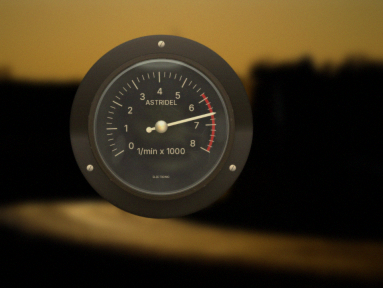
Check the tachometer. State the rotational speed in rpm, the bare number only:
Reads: 6600
